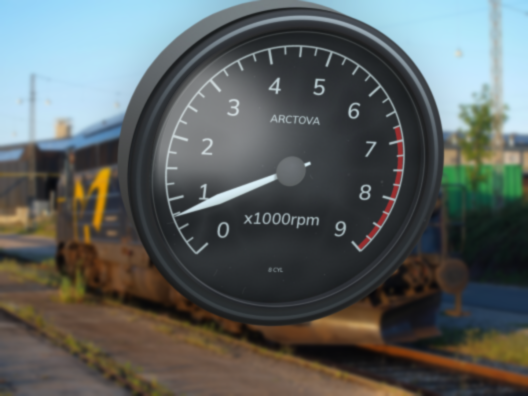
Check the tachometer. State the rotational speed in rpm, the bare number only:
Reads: 750
